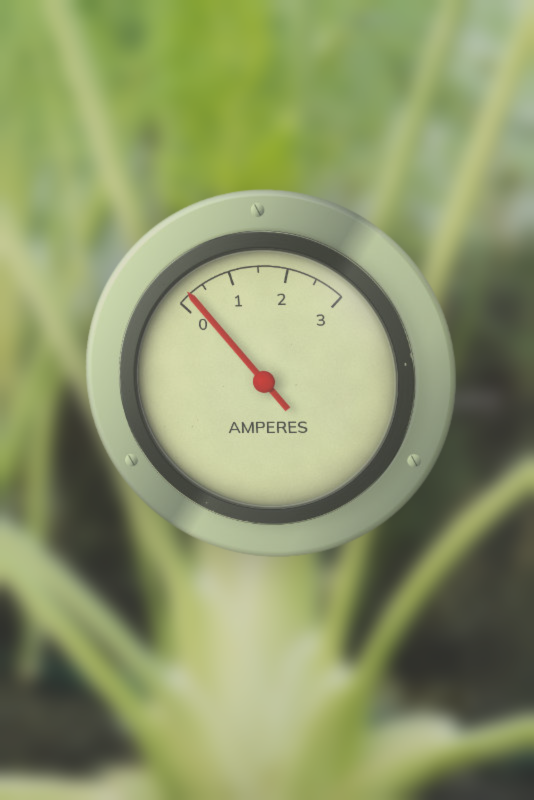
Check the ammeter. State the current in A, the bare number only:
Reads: 0.25
